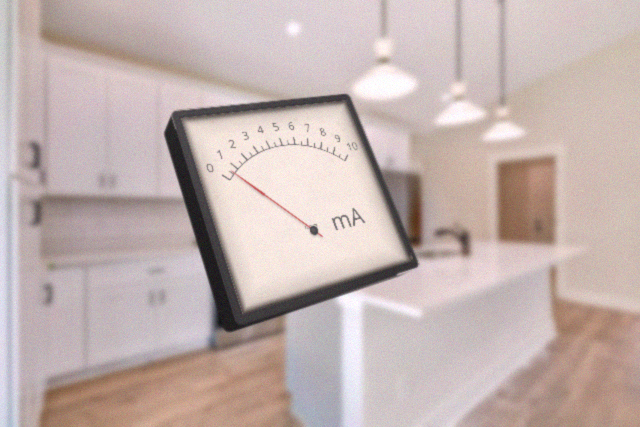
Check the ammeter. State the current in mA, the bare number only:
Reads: 0.5
